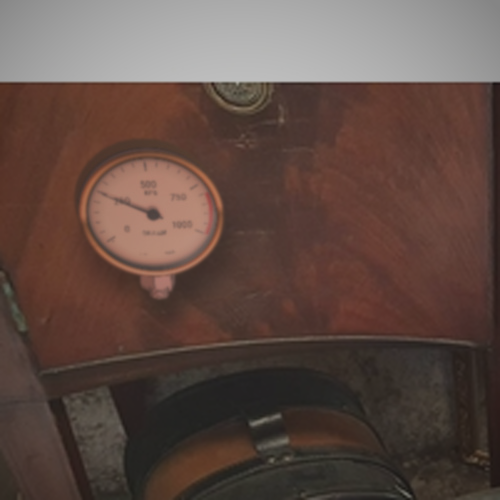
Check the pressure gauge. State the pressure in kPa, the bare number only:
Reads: 250
